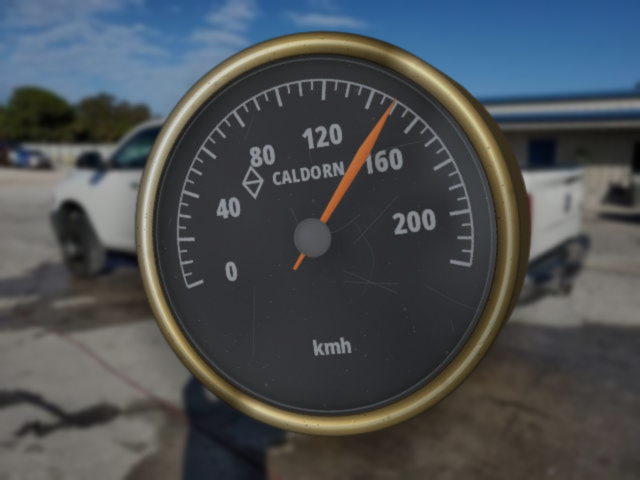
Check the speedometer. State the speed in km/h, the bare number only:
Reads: 150
